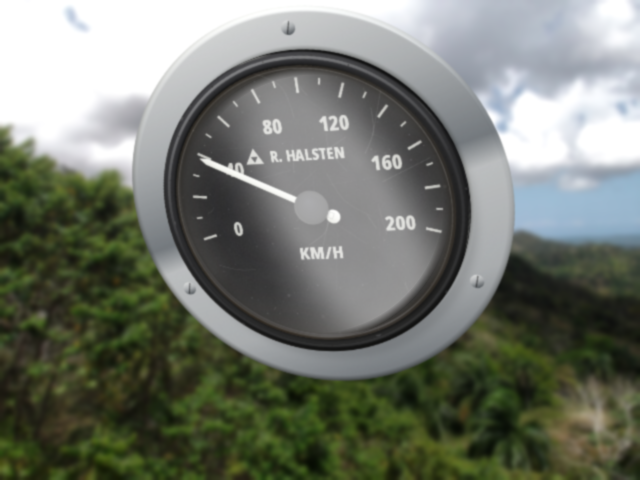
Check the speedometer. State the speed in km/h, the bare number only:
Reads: 40
